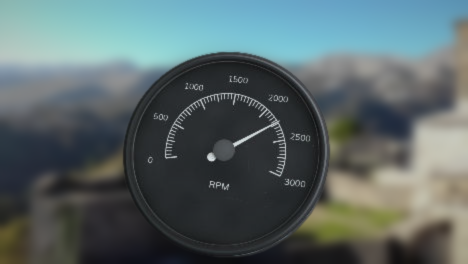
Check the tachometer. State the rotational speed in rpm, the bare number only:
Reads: 2250
